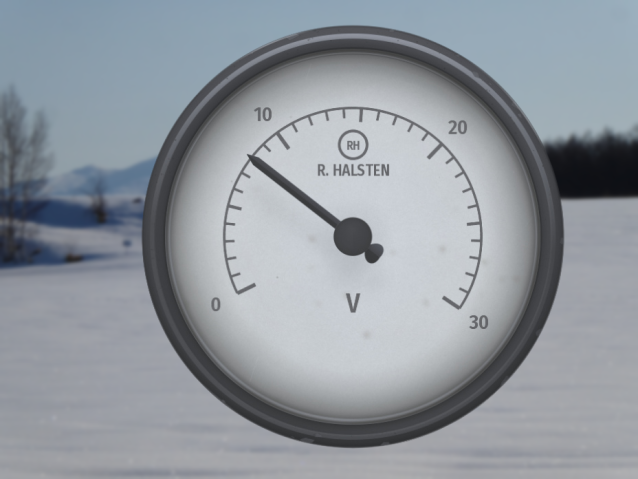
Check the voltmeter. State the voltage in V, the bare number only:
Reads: 8
